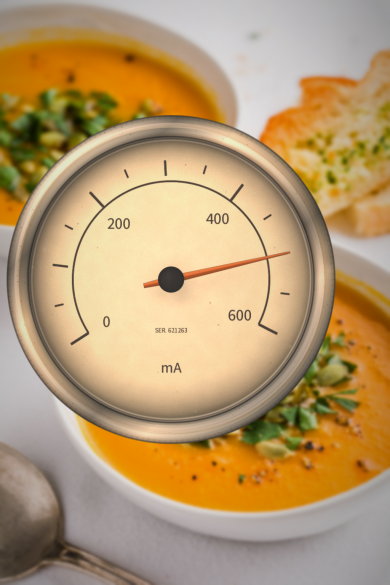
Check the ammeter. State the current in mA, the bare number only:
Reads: 500
